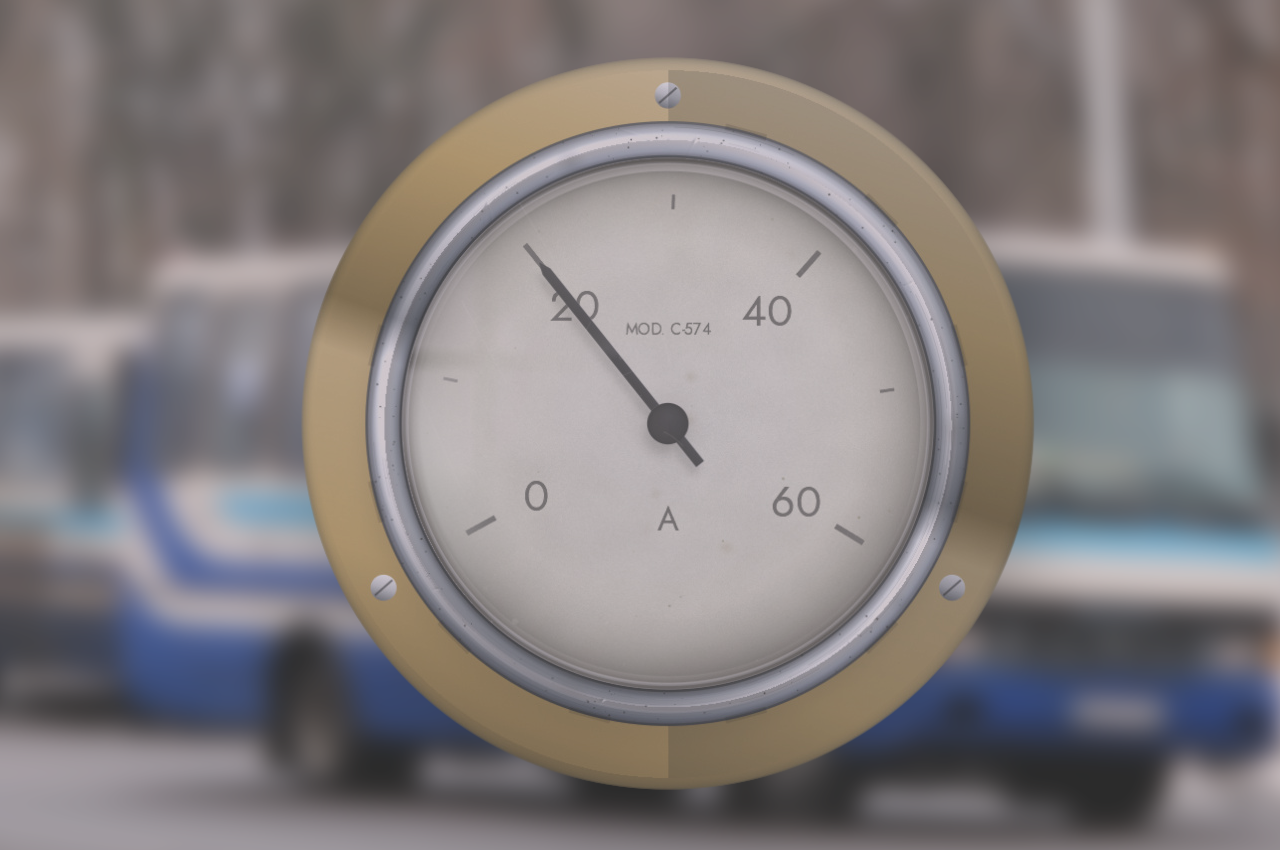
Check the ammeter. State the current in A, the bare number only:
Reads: 20
